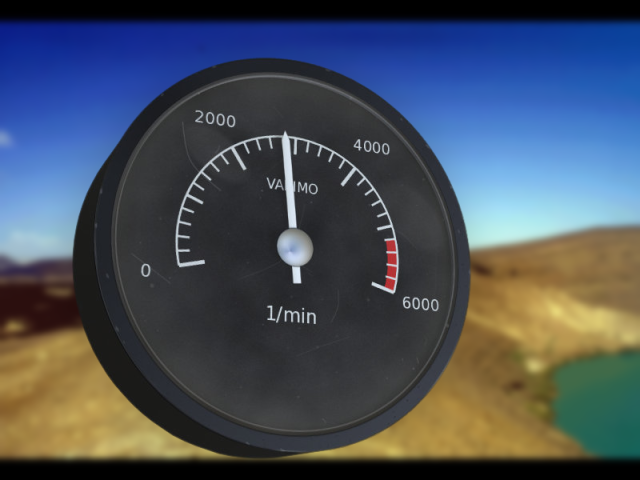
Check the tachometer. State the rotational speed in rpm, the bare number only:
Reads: 2800
